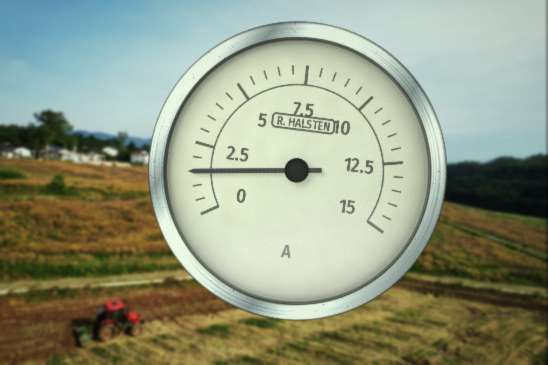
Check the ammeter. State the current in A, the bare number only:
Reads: 1.5
